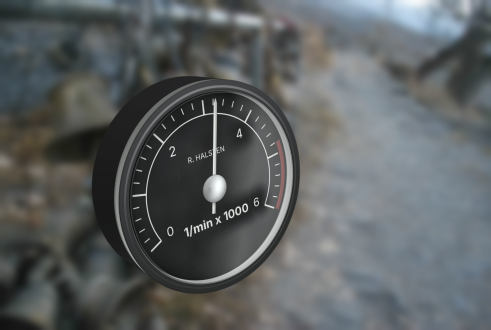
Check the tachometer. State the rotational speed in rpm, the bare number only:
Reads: 3200
